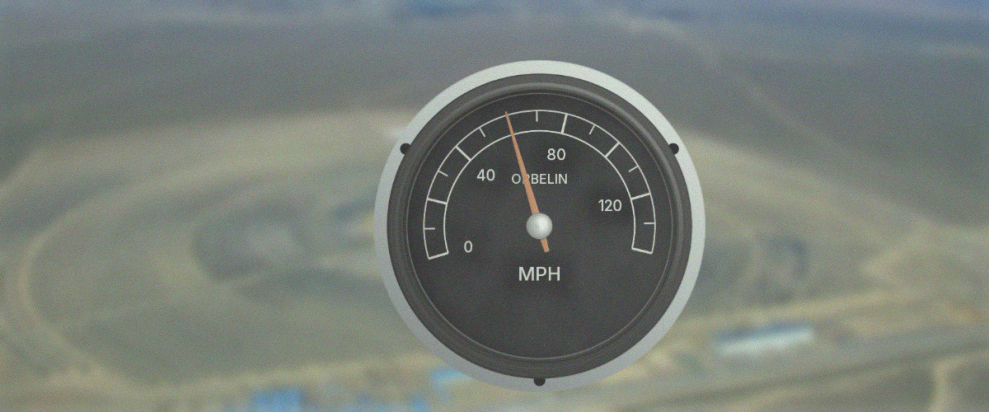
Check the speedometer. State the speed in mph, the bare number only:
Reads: 60
